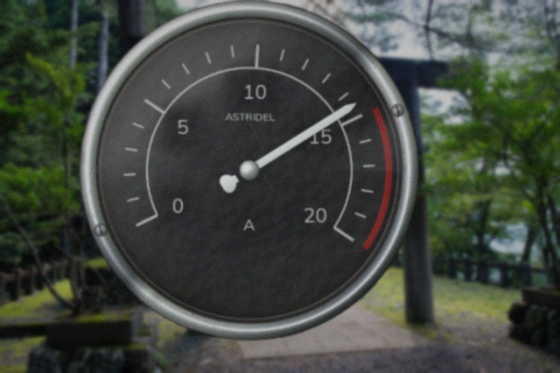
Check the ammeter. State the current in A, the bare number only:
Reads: 14.5
